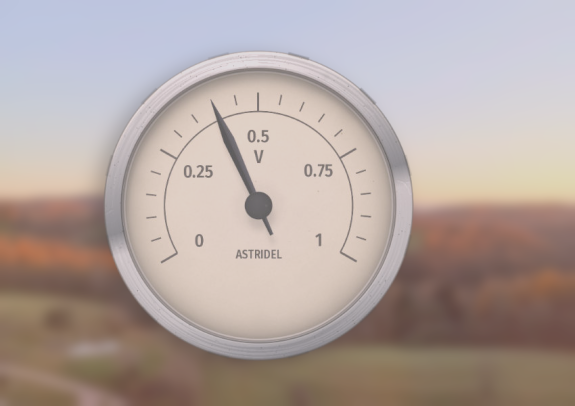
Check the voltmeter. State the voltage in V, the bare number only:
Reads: 0.4
